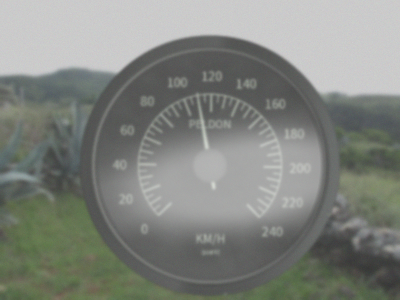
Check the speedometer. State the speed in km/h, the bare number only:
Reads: 110
